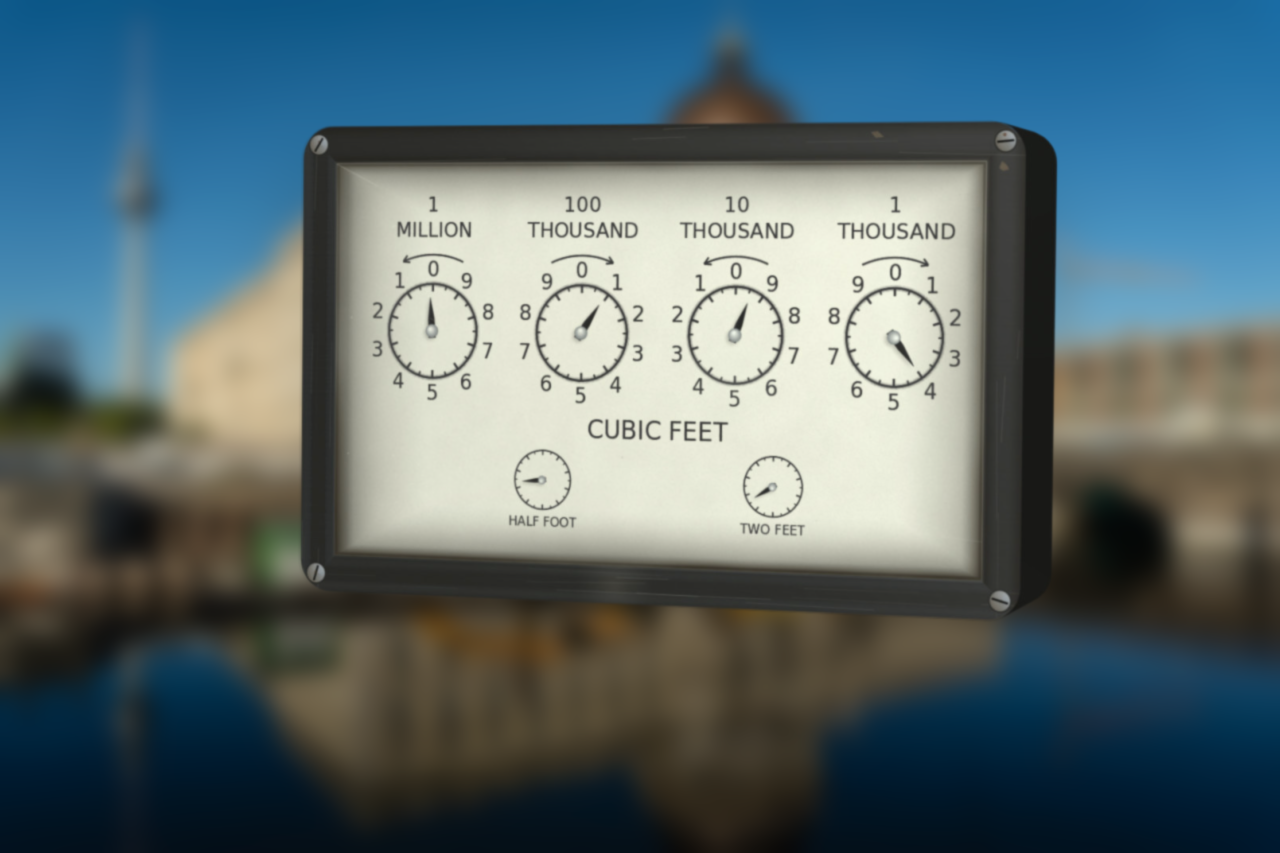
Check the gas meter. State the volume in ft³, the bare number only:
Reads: 9400
